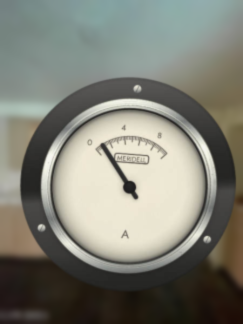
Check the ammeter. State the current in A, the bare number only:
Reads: 1
